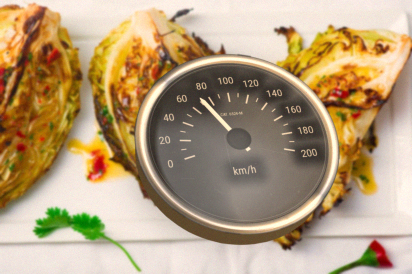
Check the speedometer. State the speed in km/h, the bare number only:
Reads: 70
